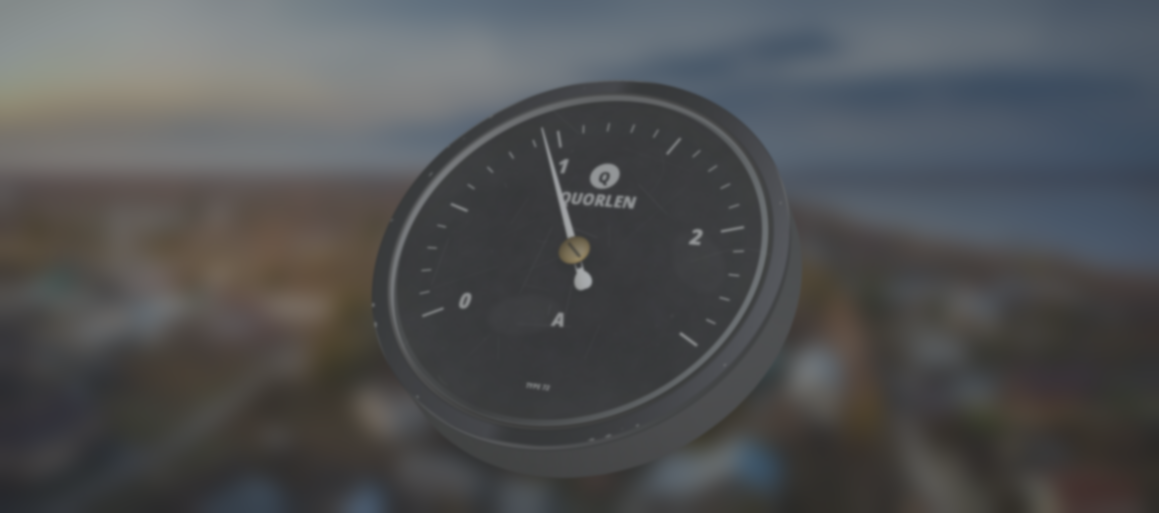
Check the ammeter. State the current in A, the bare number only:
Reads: 0.95
